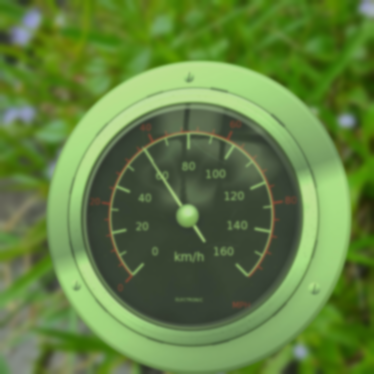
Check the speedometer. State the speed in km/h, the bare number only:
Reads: 60
